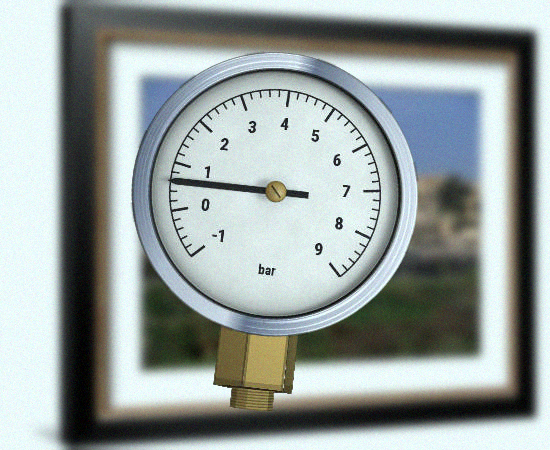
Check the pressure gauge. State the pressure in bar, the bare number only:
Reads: 0.6
